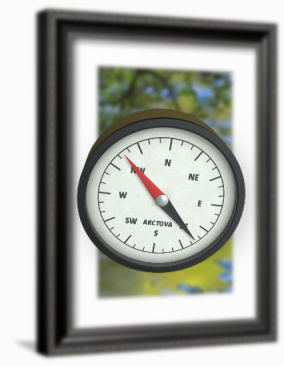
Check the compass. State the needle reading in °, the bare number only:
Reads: 315
